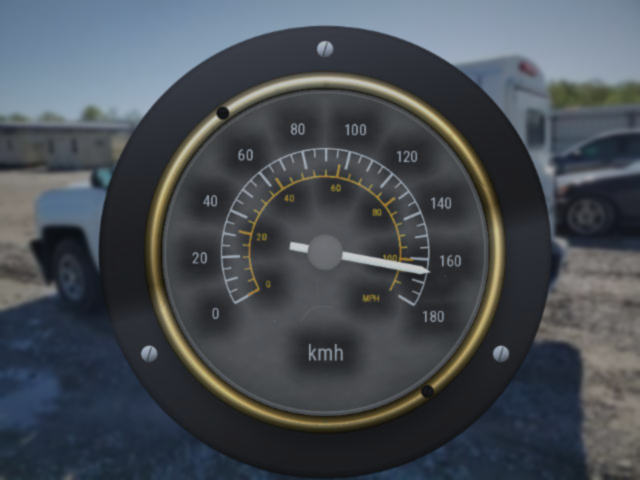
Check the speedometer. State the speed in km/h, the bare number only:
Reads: 165
